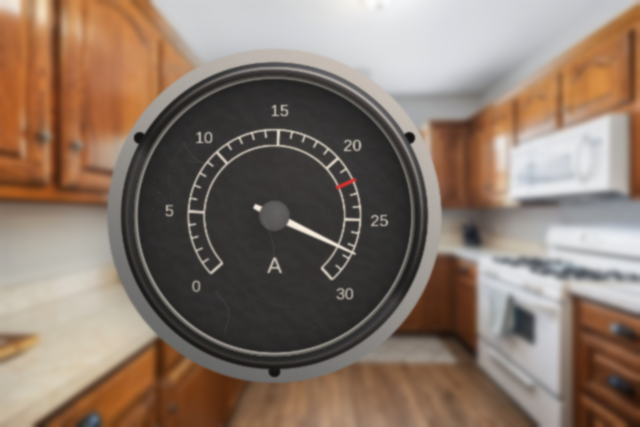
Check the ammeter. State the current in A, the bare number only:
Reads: 27.5
